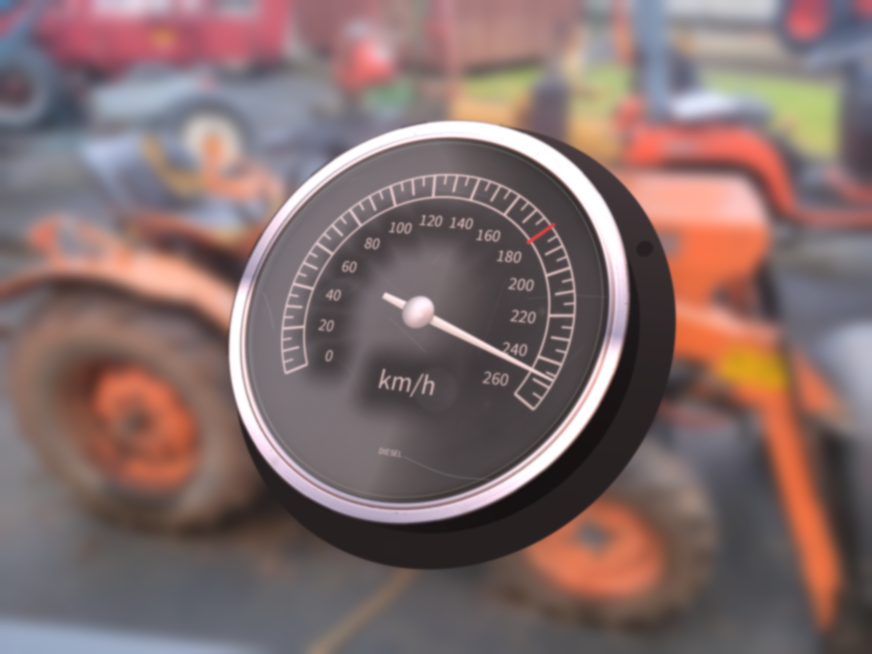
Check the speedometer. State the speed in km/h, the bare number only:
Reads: 247.5
